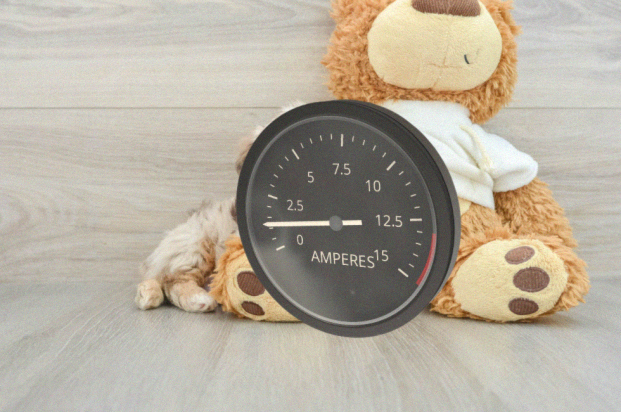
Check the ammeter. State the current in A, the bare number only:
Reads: 1.25
